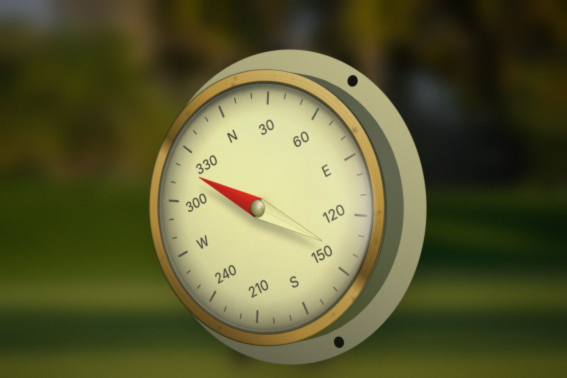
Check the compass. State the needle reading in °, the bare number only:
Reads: 320
